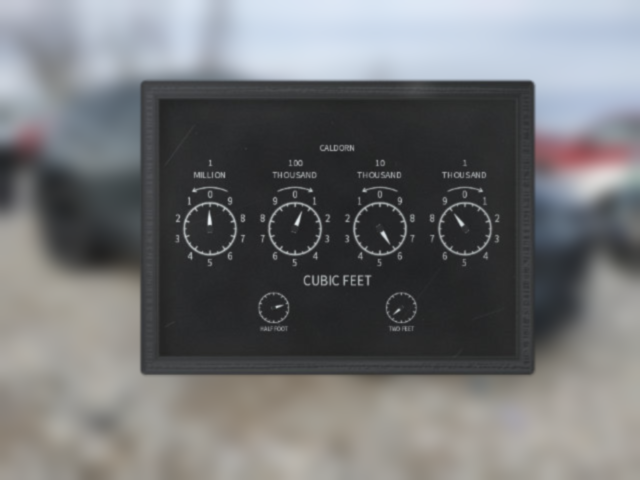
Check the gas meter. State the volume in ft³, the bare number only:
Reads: 5900
